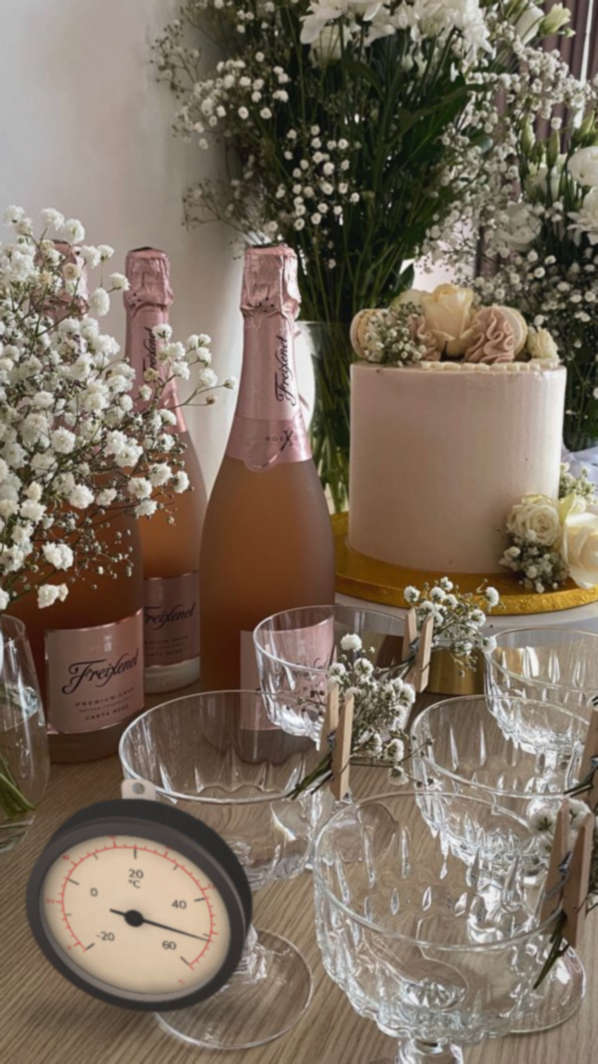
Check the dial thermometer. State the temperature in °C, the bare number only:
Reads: 50
